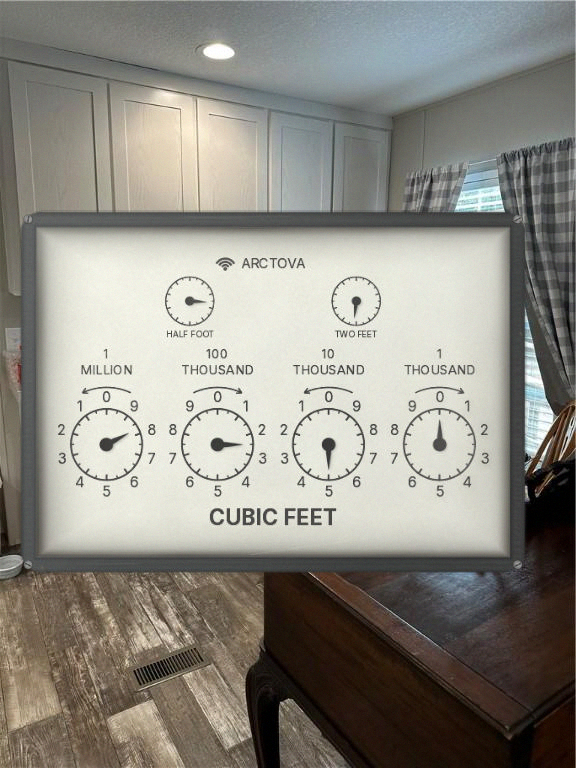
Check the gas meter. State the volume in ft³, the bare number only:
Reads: 825000
